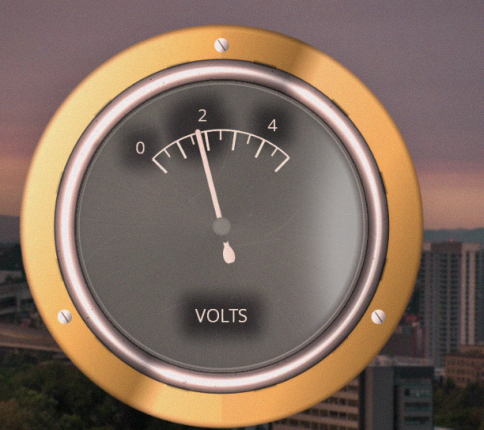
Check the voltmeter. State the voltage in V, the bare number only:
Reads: 1.75
